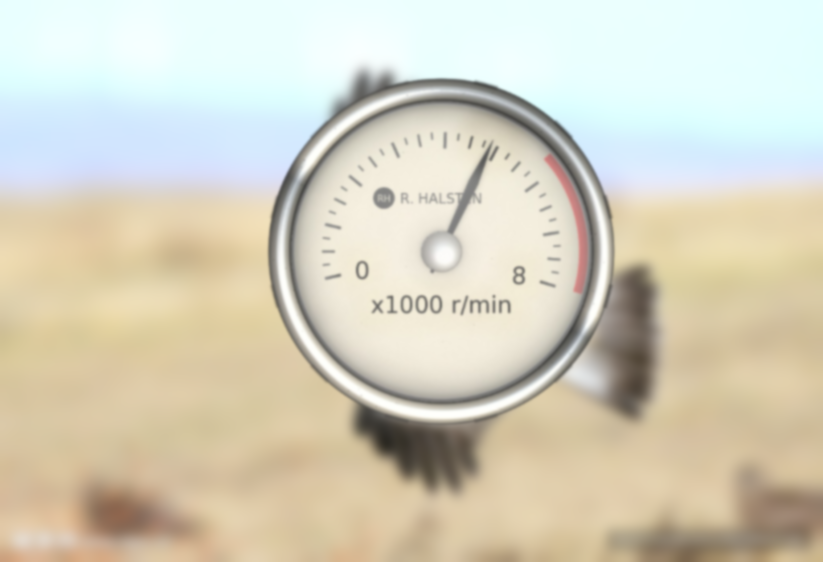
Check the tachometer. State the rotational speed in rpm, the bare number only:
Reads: 4875
